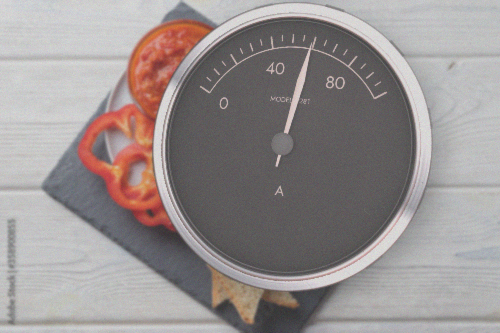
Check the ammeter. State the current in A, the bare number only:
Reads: 60
